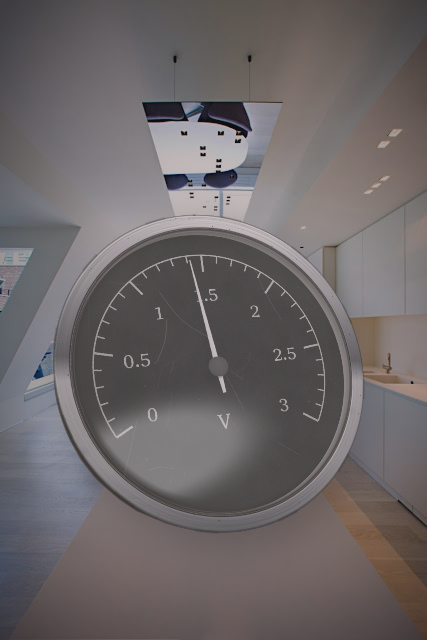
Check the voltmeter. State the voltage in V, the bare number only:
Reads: 1.4
